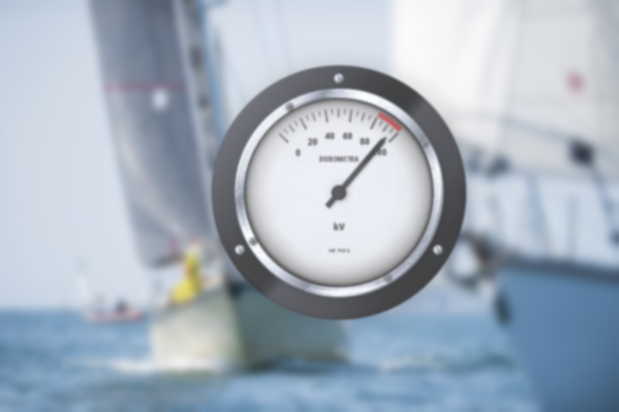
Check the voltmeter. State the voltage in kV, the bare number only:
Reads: 95
